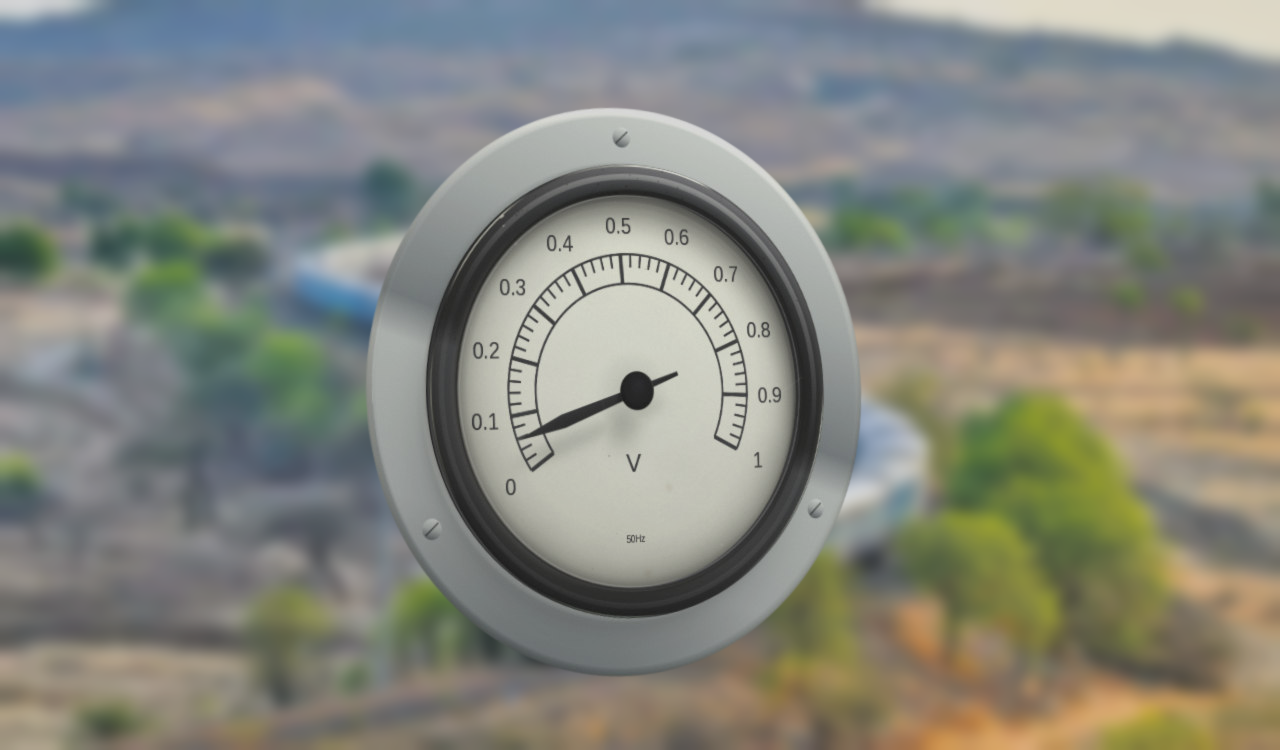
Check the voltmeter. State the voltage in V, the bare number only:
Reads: 0.06
